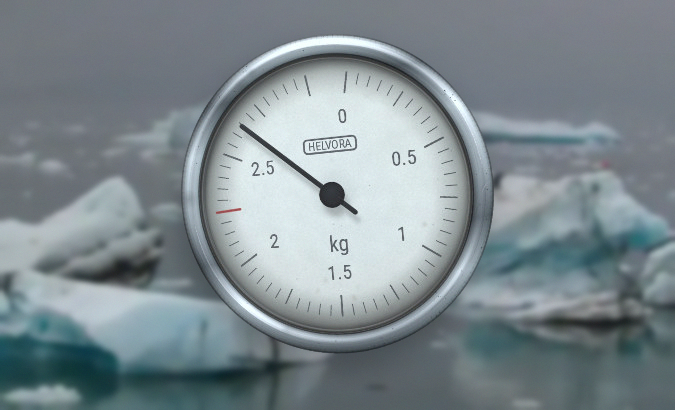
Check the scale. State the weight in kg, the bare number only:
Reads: 2.65
